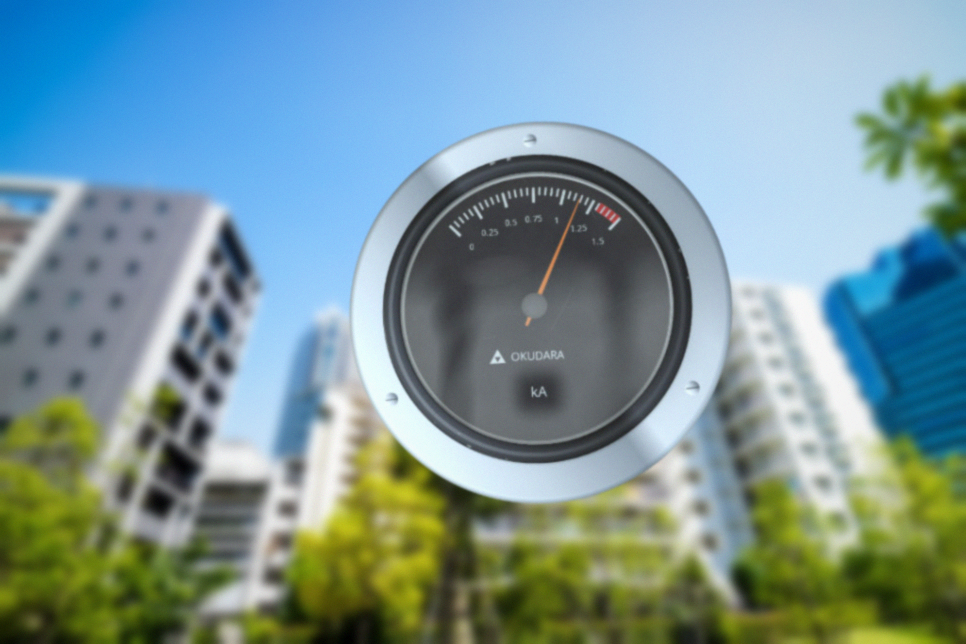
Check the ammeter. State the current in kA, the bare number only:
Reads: 1.15
